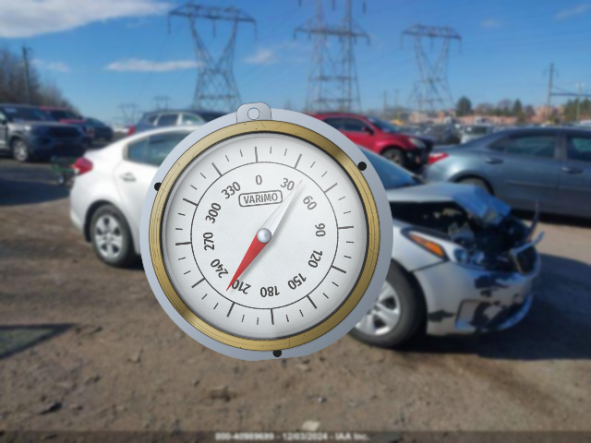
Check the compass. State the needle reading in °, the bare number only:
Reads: 220
